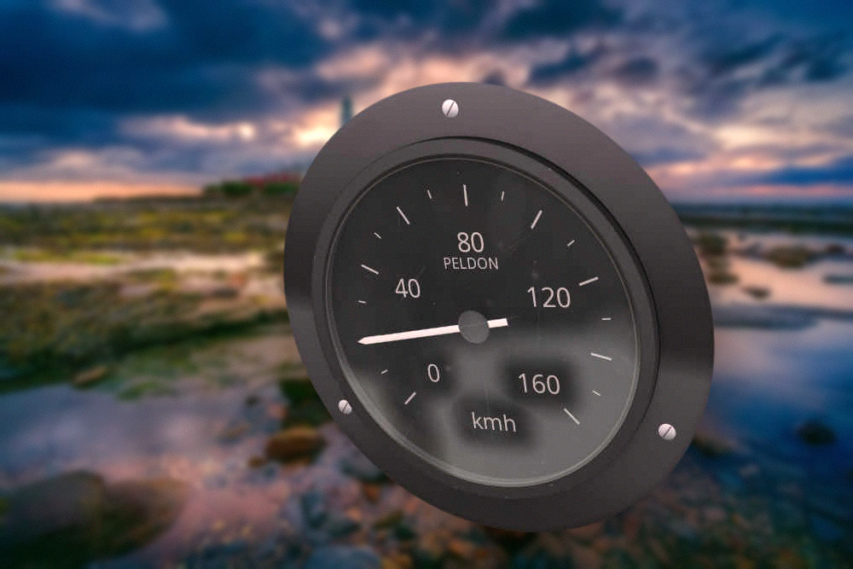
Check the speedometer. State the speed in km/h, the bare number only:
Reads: 20
